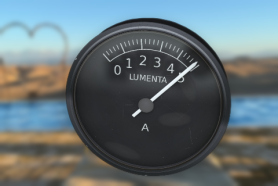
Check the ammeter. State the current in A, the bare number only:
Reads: 4.8
